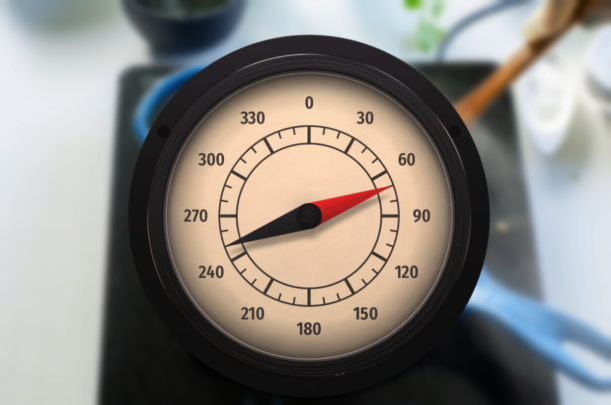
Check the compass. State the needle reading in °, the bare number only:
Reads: 70
